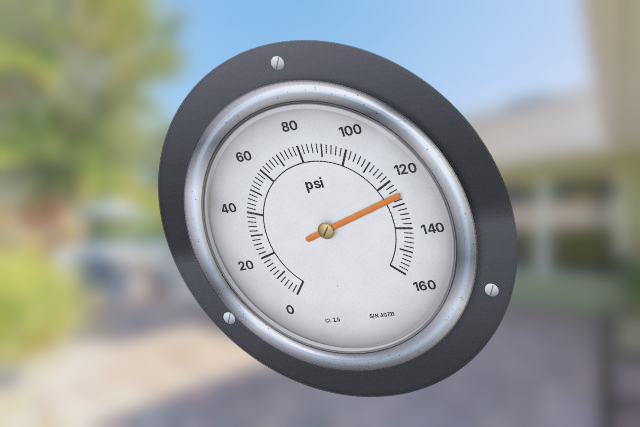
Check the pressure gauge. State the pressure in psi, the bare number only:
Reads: 126
